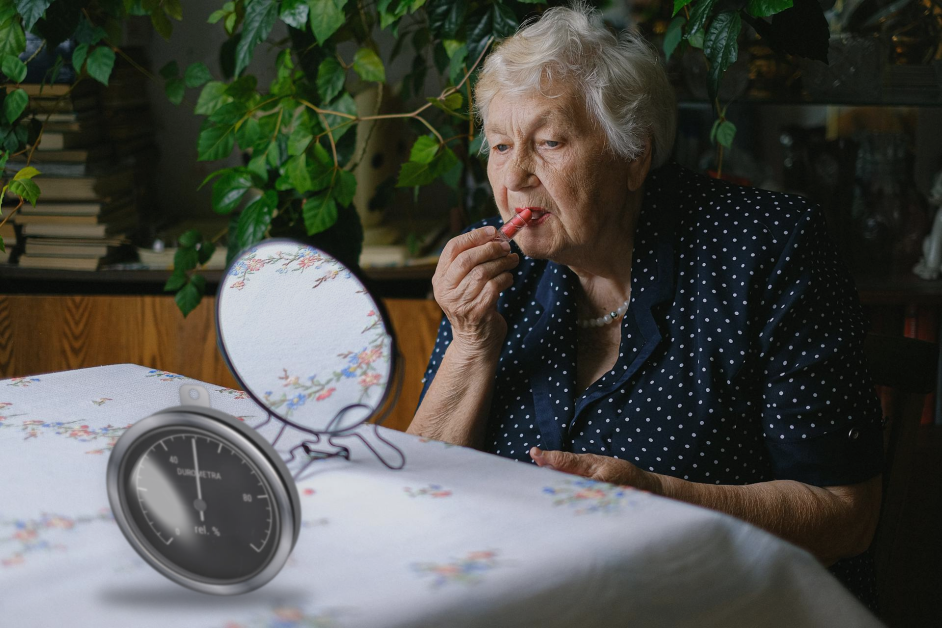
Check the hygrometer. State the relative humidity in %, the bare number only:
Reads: 52
